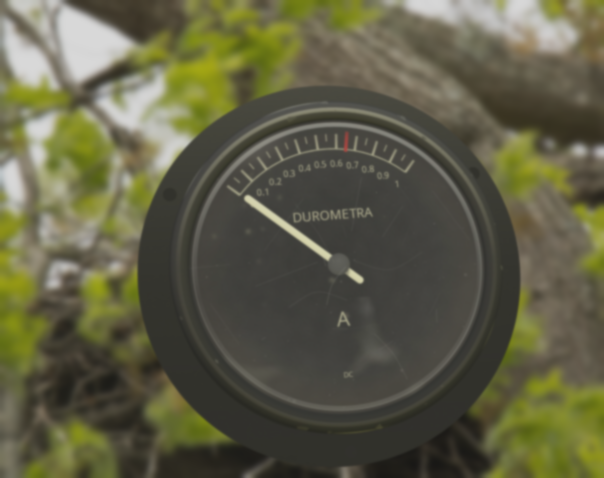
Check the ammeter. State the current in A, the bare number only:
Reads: 0
